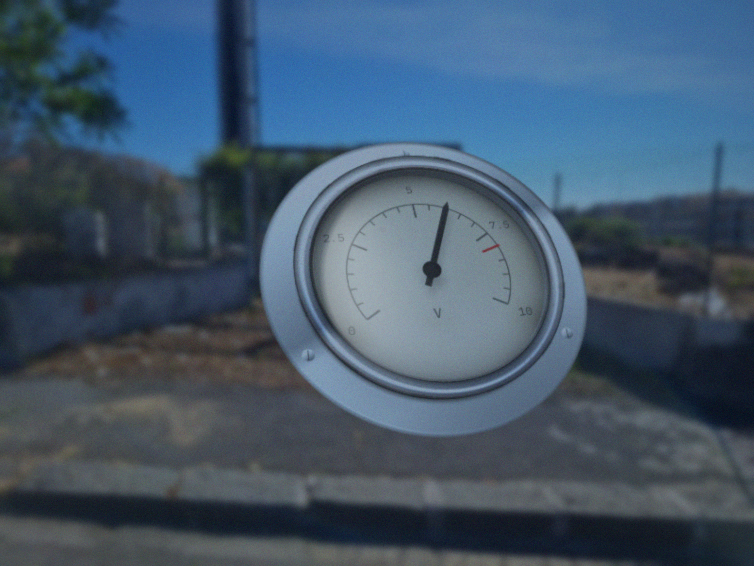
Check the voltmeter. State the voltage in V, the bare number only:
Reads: 6
